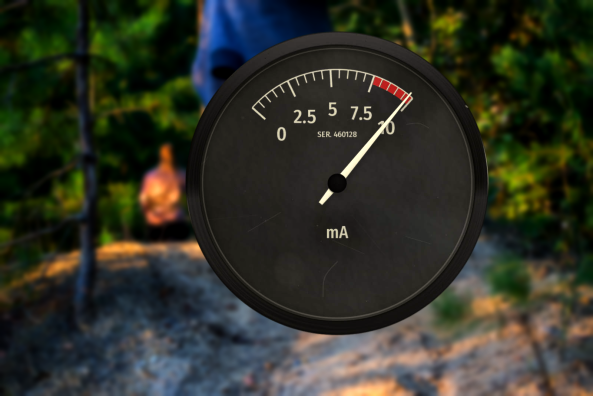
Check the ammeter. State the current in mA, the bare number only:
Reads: 9.75
